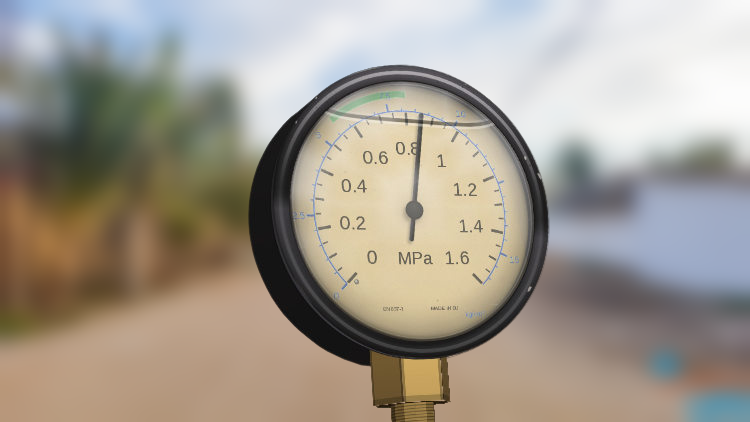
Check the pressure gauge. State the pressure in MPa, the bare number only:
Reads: 0.85
